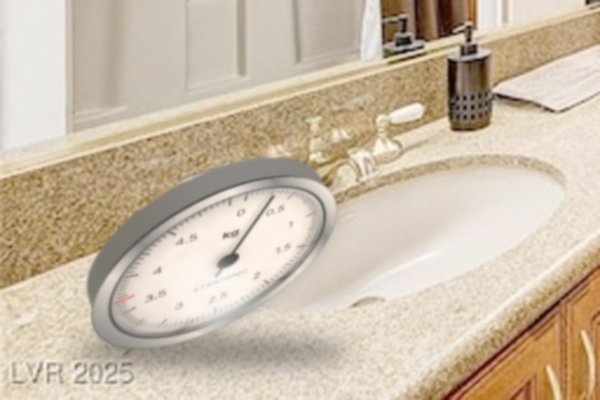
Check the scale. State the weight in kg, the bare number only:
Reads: 0.25
